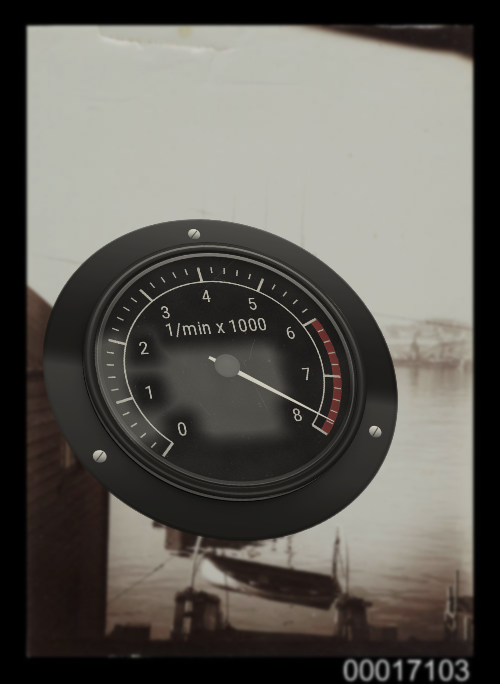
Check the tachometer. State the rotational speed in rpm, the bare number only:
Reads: 7800
